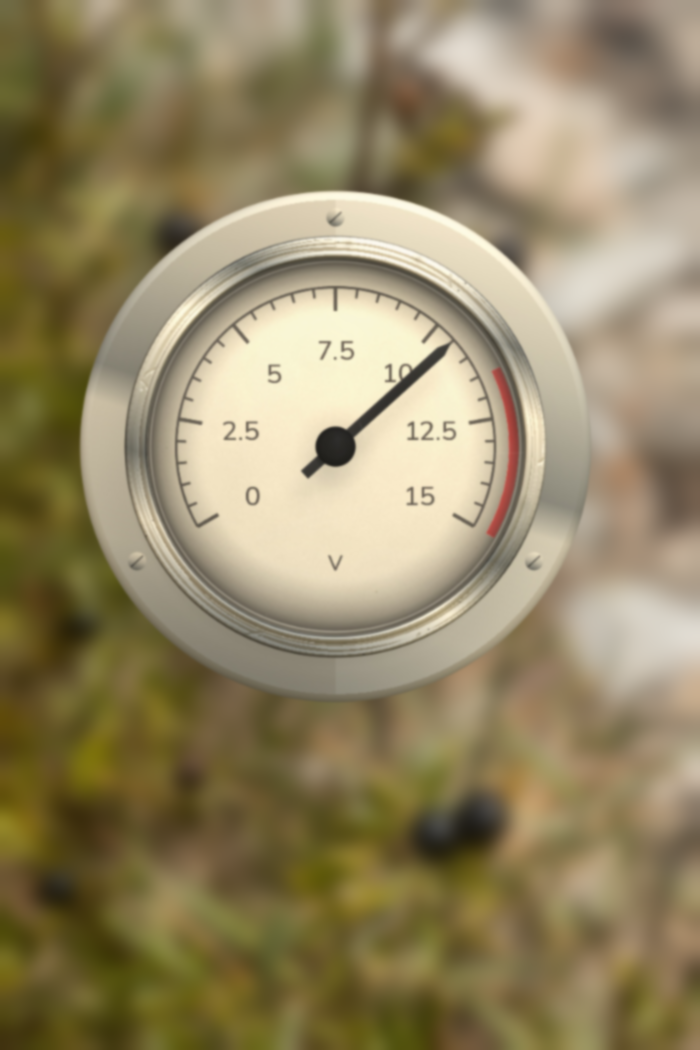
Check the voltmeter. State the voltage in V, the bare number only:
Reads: 10.5
